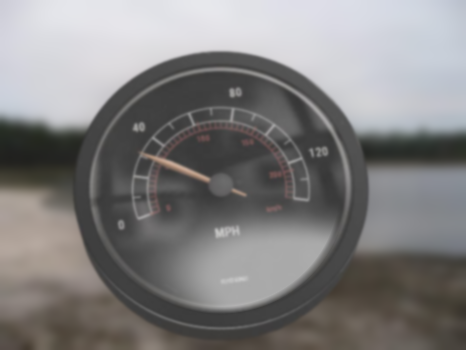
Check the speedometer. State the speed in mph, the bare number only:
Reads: 30
